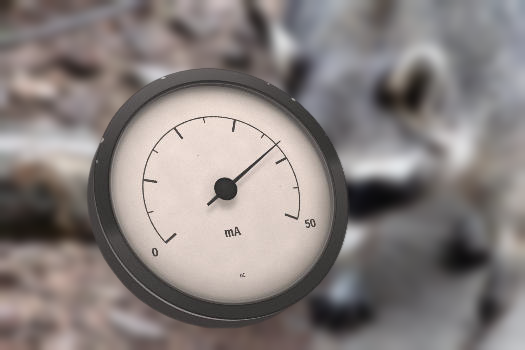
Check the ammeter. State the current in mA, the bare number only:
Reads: 37.5
